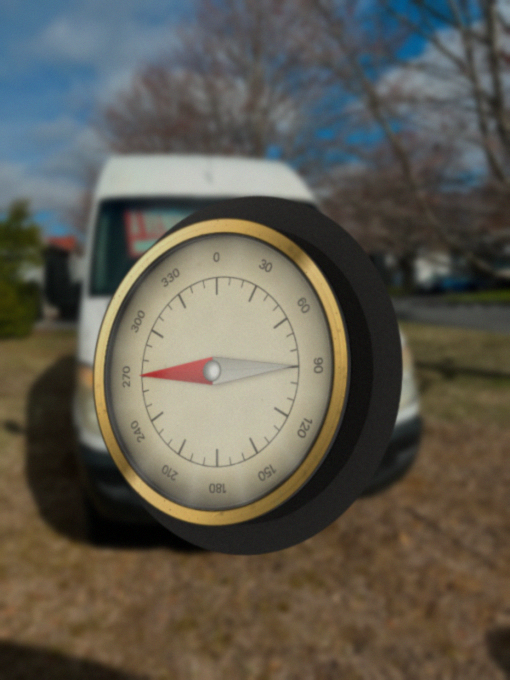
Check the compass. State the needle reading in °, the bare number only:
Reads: 270
